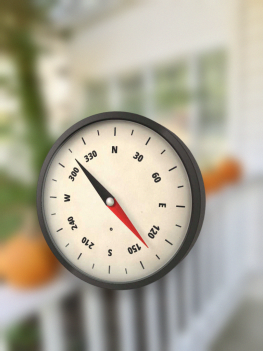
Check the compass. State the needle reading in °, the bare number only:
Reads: 135
